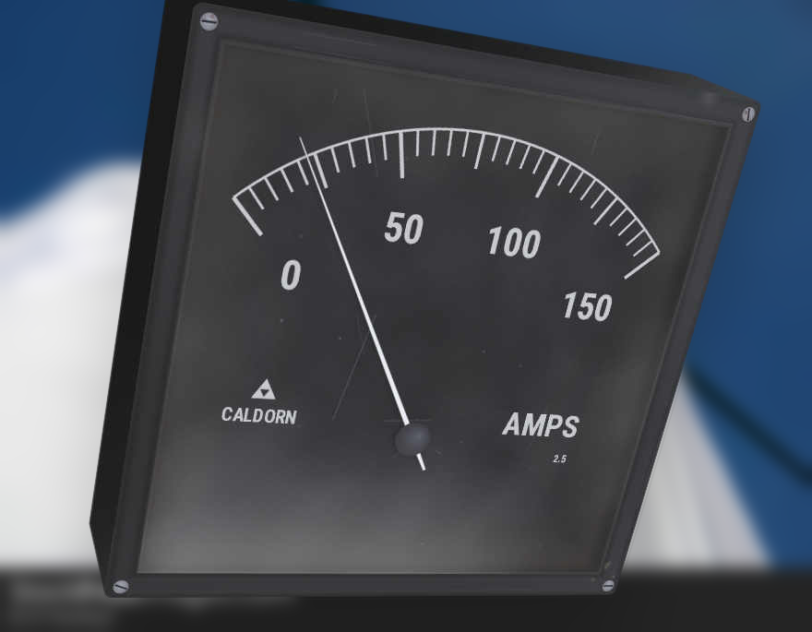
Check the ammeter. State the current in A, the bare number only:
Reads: 22.5
